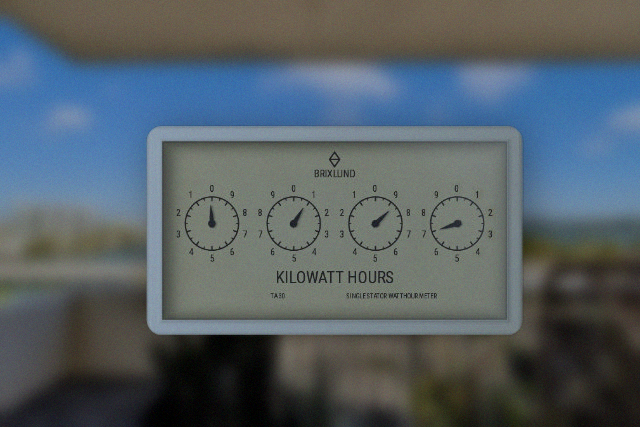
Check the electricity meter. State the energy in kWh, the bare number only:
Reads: 87
